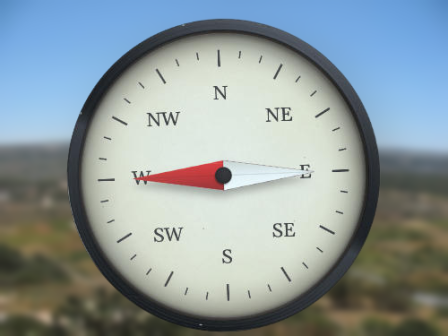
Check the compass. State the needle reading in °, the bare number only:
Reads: 270
